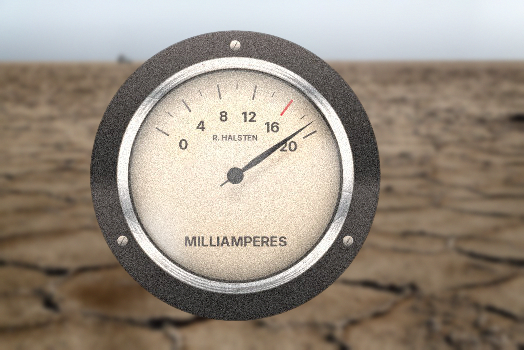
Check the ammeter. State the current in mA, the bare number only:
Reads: 19
